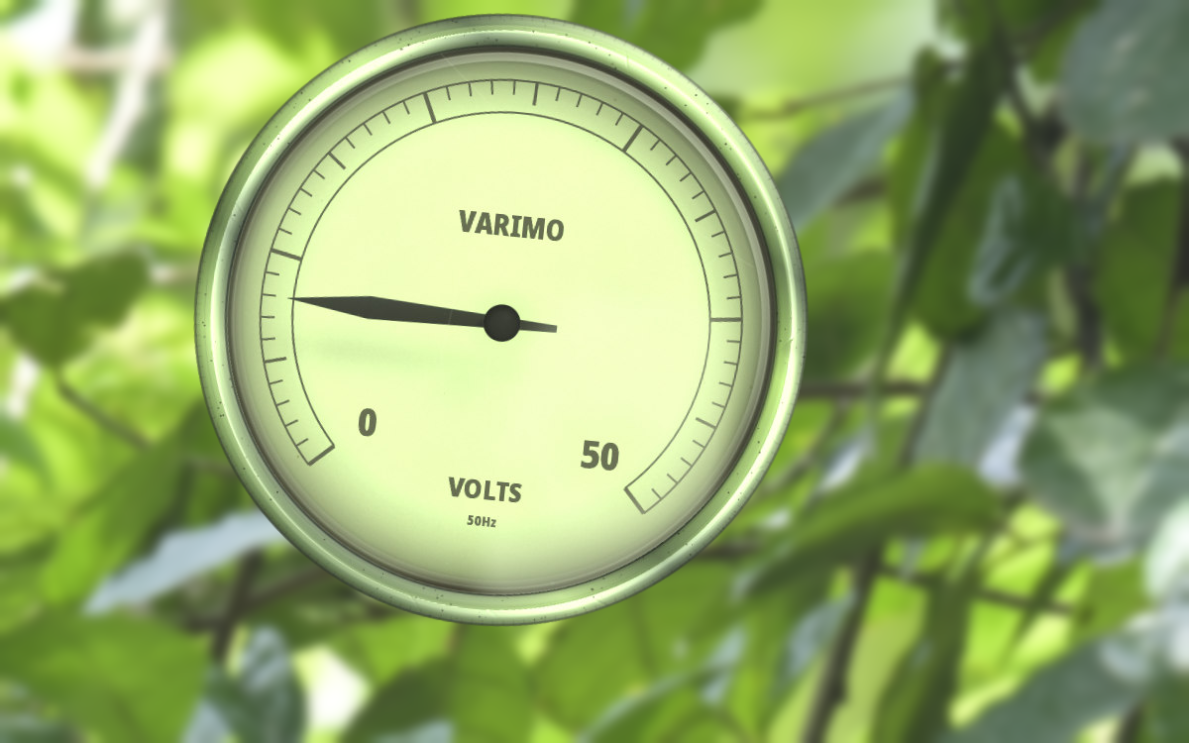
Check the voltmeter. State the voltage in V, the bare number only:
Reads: 8
